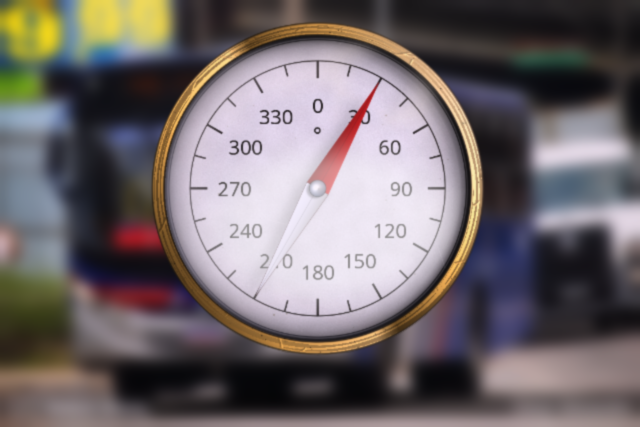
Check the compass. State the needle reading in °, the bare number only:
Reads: 30
